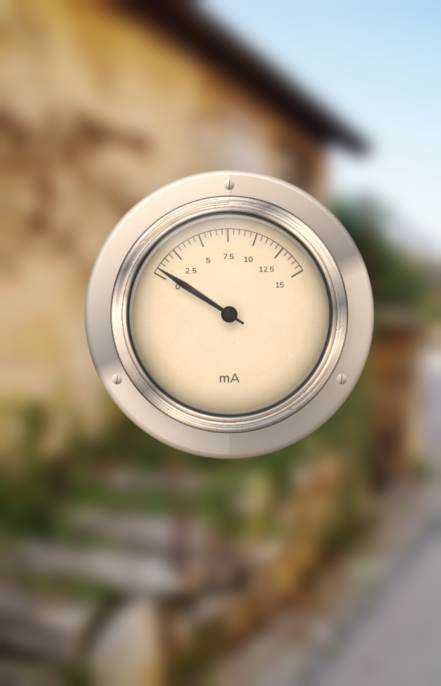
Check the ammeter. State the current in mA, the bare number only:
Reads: 0.5
